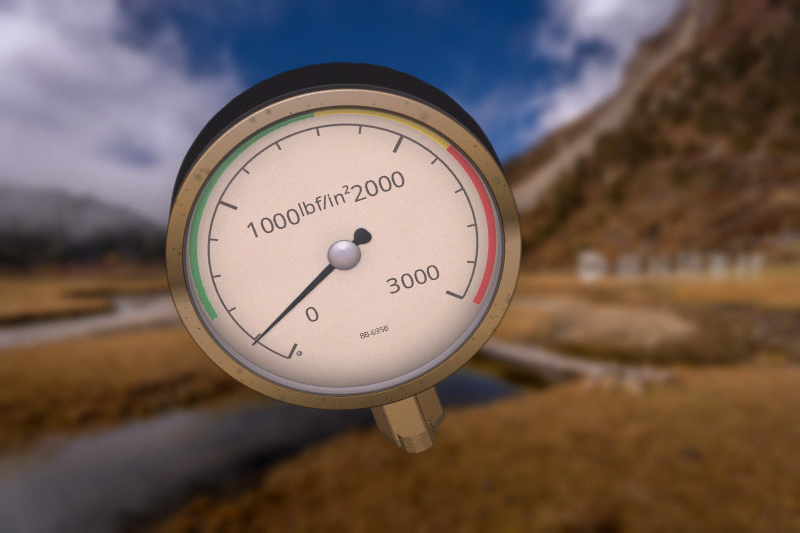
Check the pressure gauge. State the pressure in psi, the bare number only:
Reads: 200
